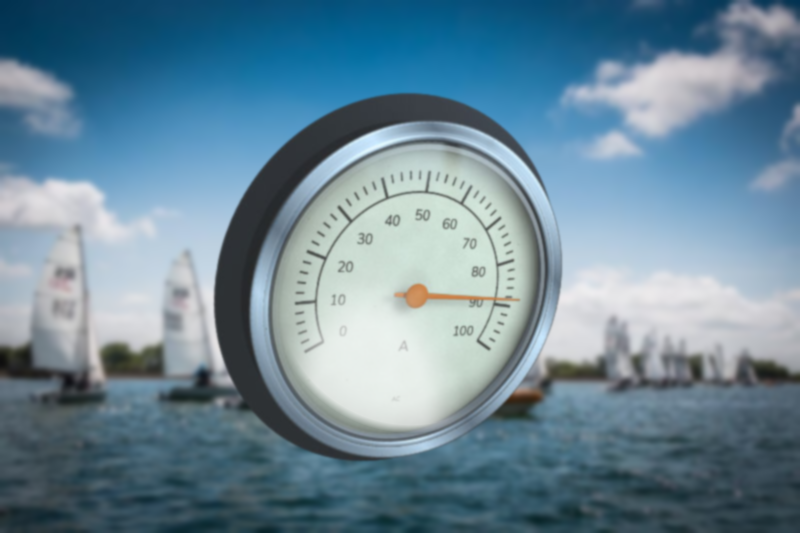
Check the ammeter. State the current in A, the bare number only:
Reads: 88
